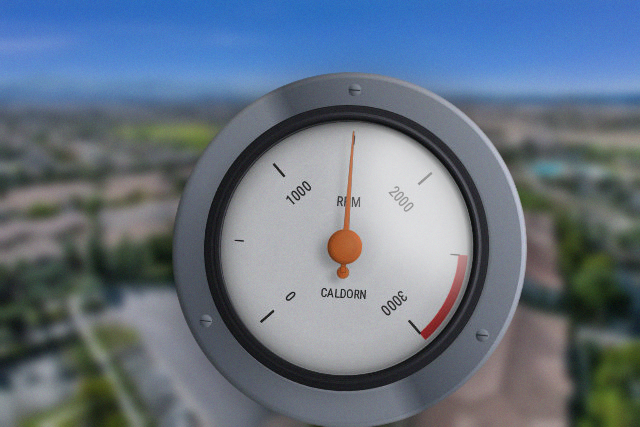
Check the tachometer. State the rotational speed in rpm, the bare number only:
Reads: 1500
